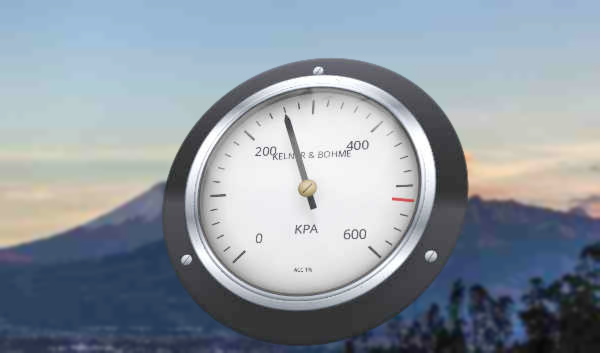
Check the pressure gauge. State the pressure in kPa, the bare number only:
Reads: 260
